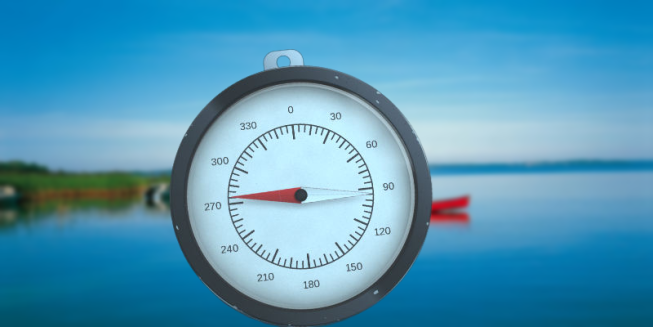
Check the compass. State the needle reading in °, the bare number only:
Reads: 275
